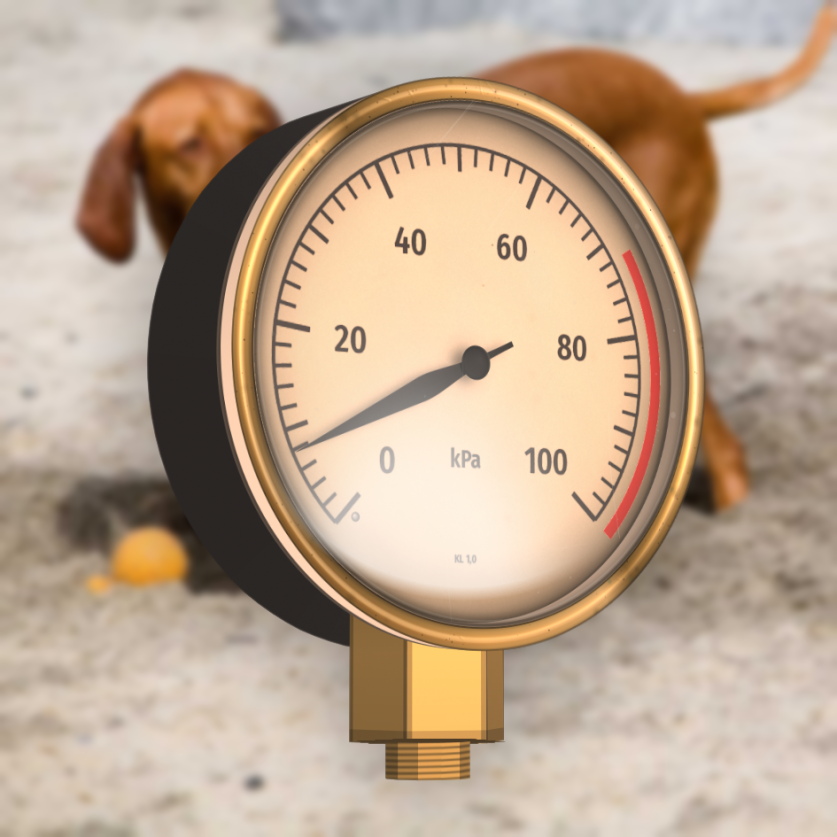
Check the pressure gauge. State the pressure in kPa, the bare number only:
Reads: 8
